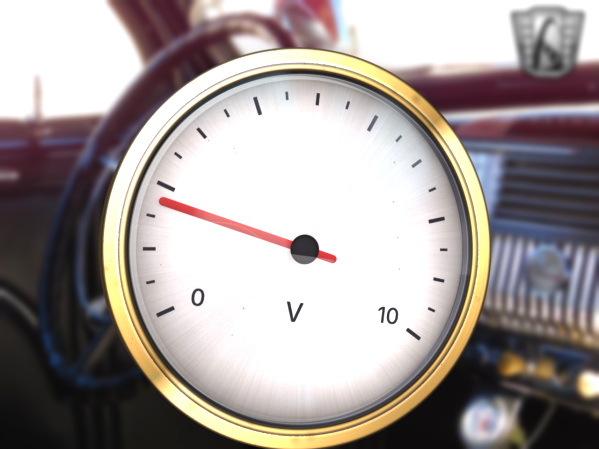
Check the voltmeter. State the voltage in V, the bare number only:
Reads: 1.75
